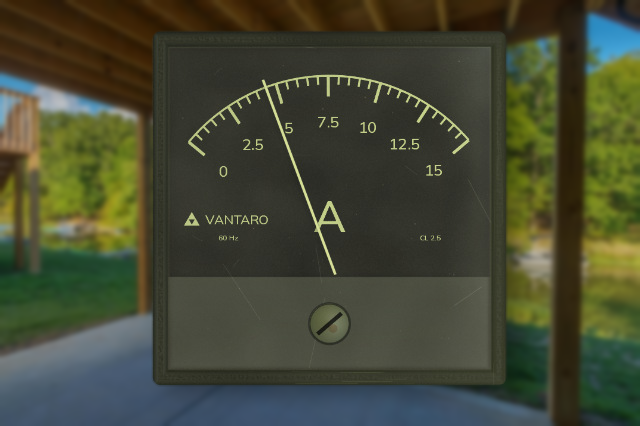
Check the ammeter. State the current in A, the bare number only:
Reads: 4.5
